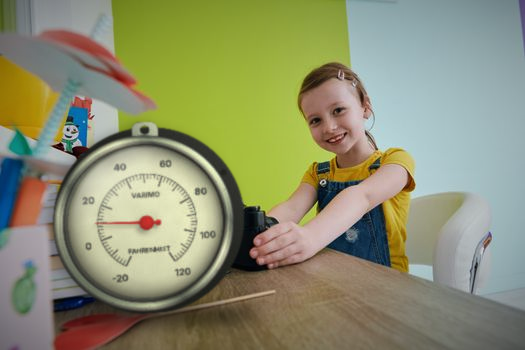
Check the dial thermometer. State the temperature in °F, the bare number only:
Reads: 10
